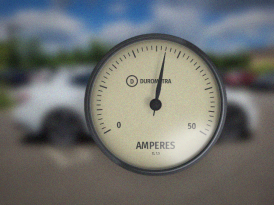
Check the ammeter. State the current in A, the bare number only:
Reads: 27
